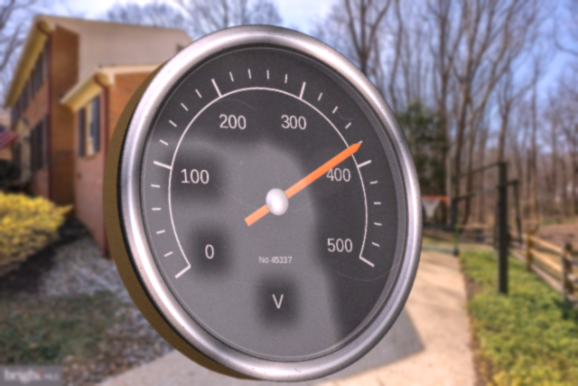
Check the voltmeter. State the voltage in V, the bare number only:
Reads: 380
